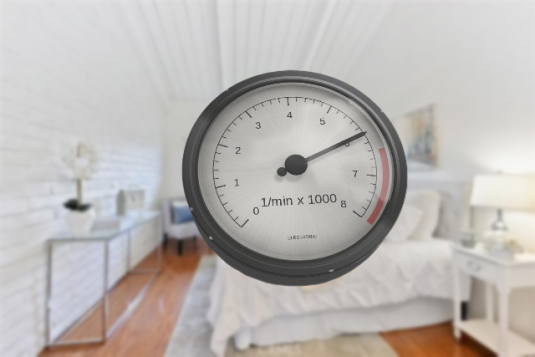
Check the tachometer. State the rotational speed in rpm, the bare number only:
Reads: 6000
